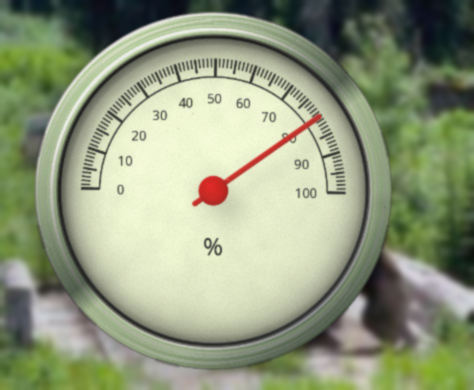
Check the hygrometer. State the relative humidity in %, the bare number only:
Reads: 80
